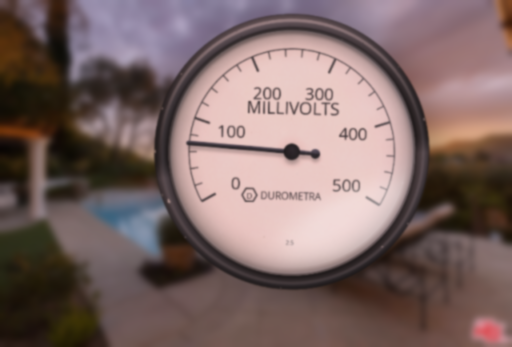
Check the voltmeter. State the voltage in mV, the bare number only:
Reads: 70
